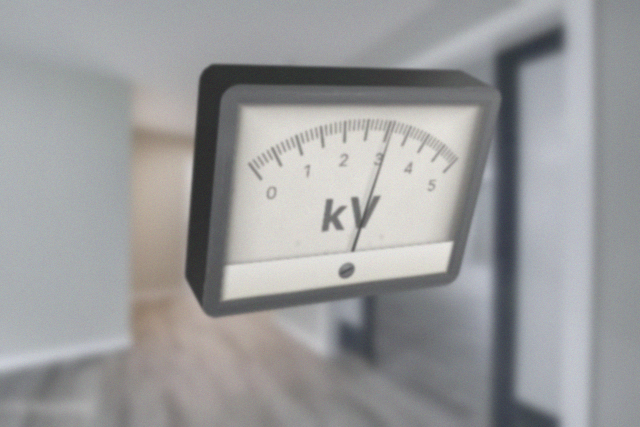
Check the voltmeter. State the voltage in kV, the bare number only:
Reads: 3
